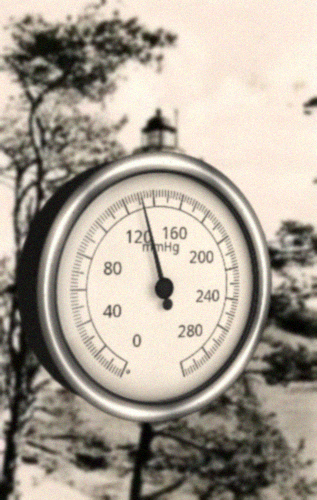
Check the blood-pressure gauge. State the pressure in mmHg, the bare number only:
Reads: 130
